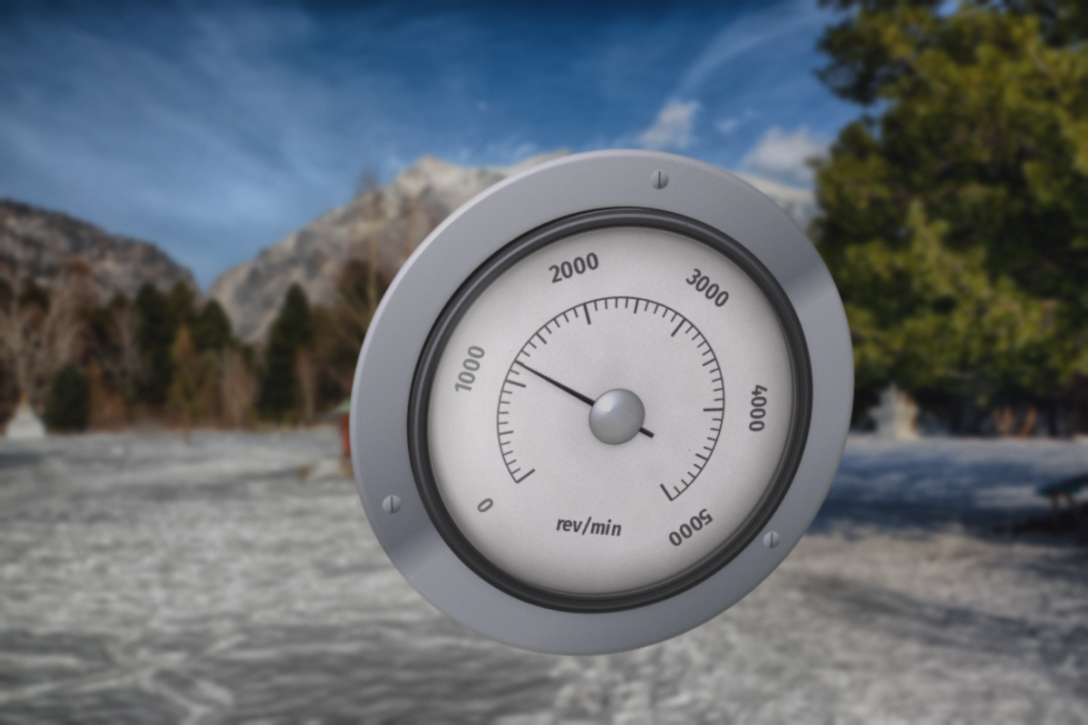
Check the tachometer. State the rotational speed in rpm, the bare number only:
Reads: 1200
